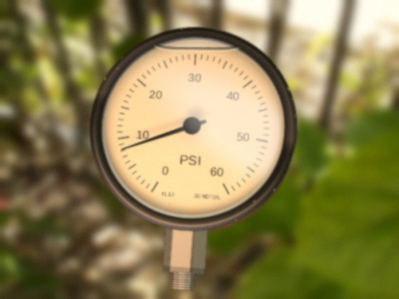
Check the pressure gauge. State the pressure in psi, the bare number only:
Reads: 8
